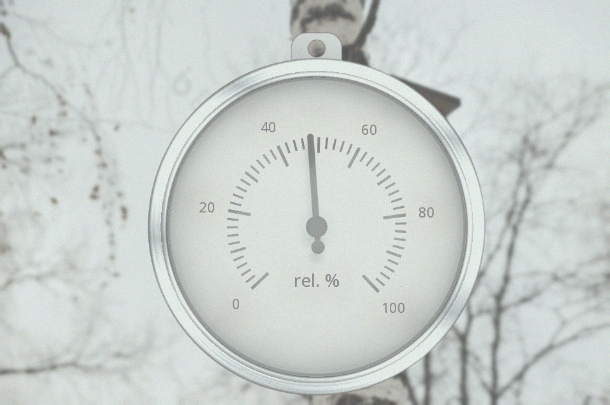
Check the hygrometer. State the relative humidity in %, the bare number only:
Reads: 48
